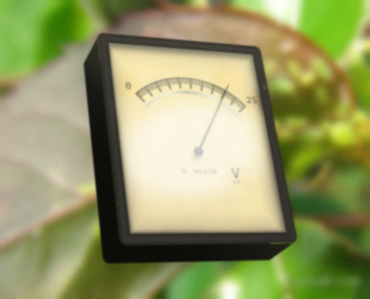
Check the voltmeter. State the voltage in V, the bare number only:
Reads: 20
